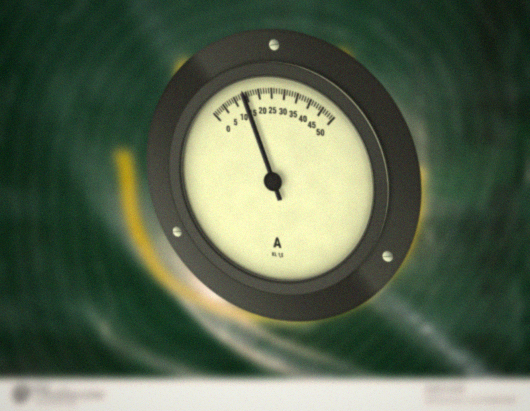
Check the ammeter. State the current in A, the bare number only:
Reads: 15
